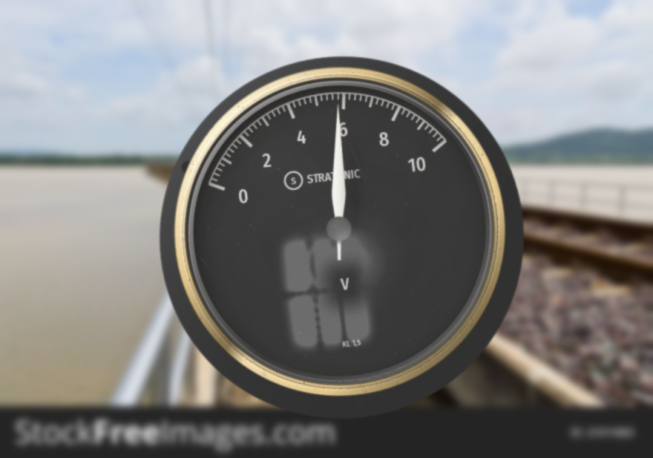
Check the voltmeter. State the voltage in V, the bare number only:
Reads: 5.8
